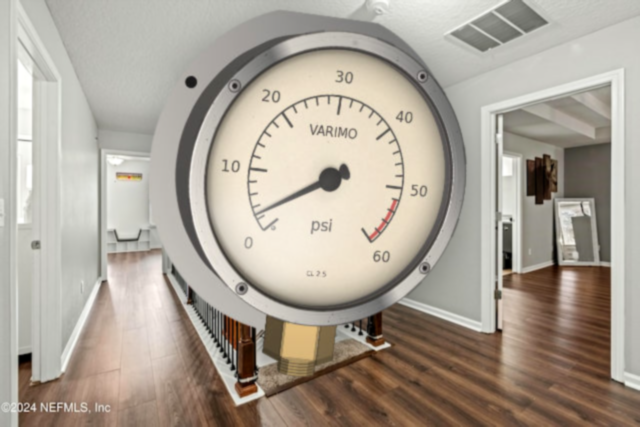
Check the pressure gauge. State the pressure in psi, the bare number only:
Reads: 3
